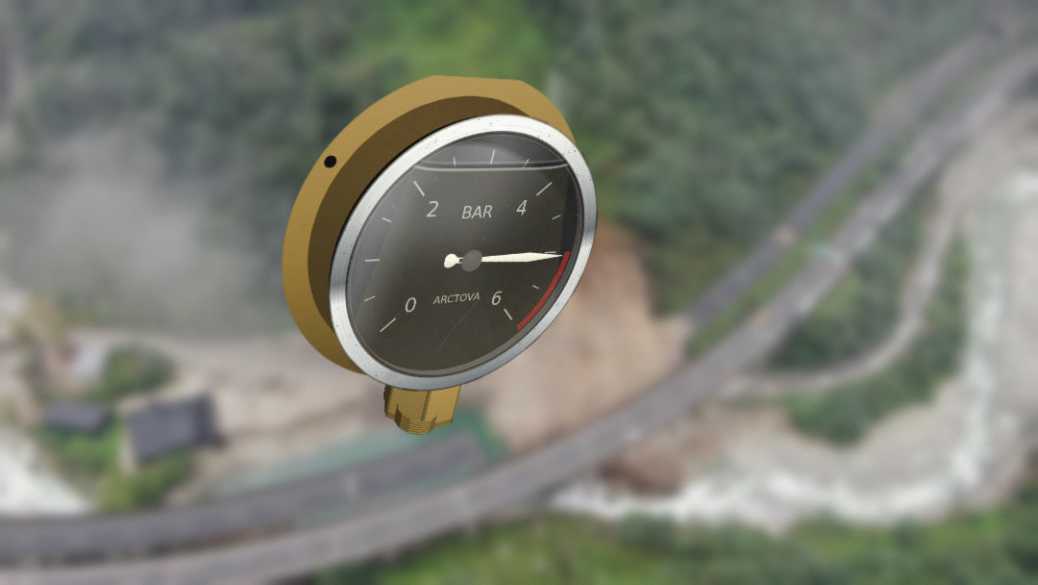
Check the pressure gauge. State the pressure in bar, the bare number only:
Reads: 5
